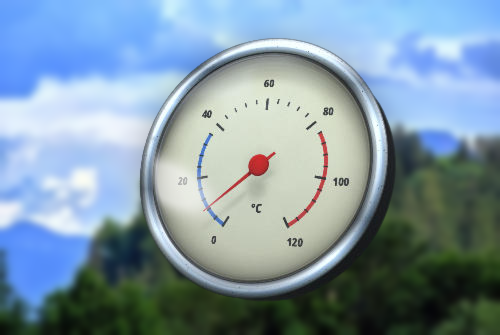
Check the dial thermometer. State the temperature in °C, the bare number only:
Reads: 8
